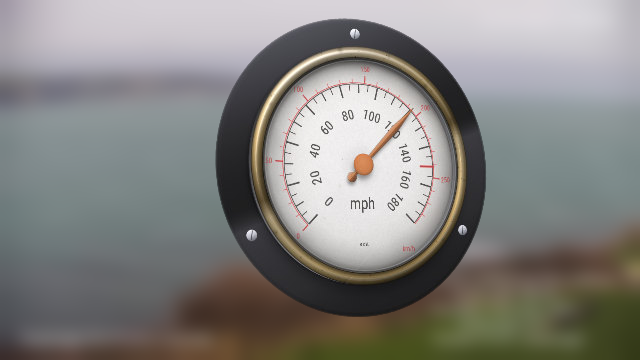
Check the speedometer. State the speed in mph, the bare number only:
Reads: 120
